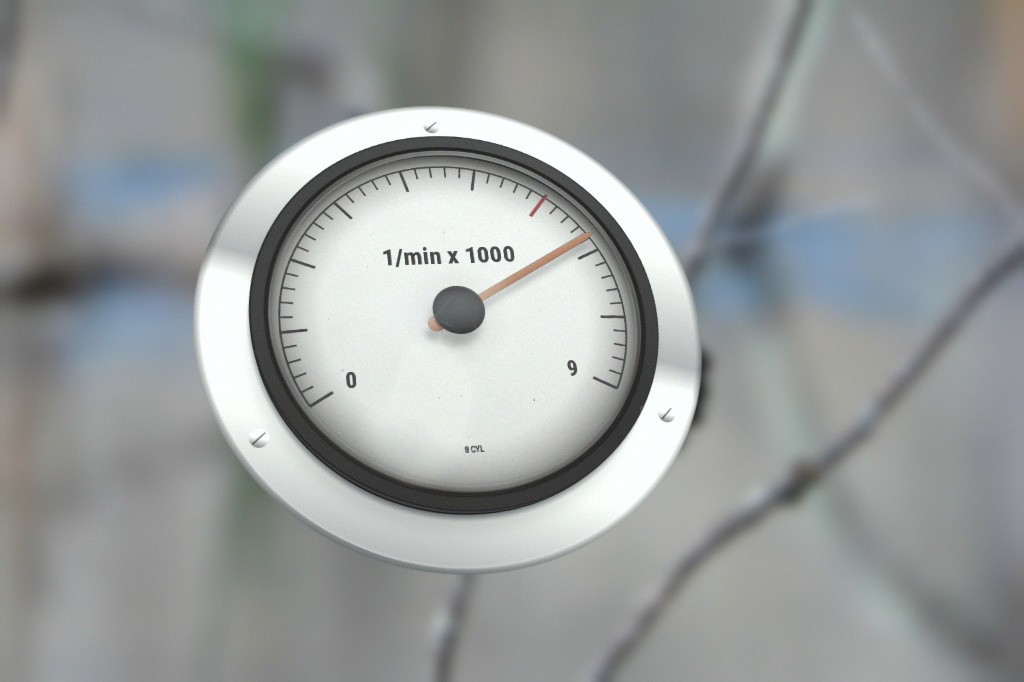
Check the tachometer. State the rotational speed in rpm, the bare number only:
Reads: 6800
